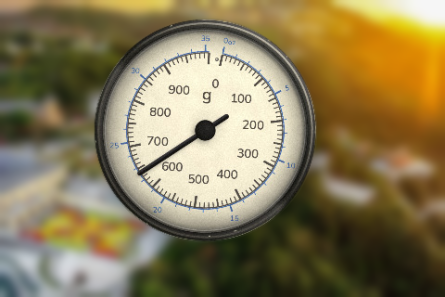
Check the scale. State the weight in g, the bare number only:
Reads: 640
